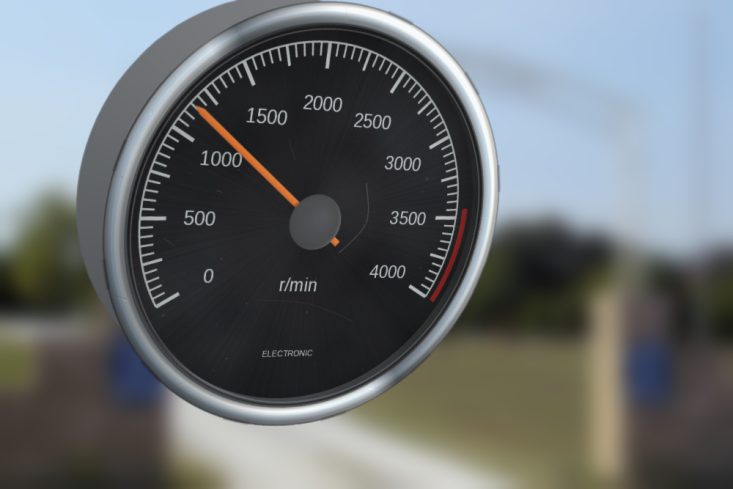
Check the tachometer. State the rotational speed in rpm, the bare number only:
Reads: 1150
